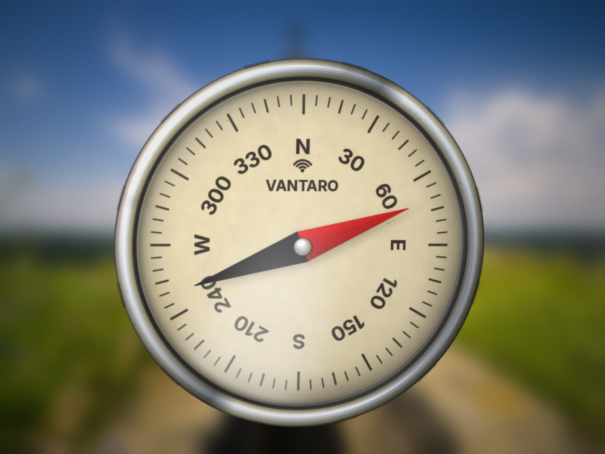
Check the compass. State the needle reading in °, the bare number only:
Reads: 70
